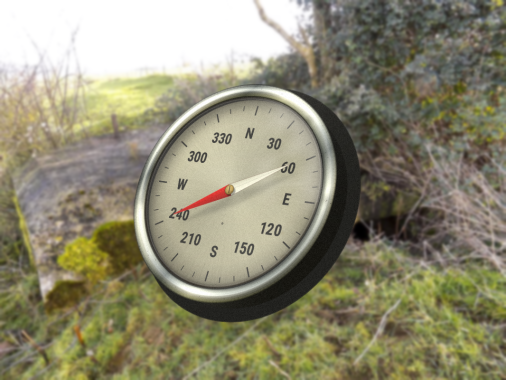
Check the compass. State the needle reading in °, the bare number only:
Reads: 240
